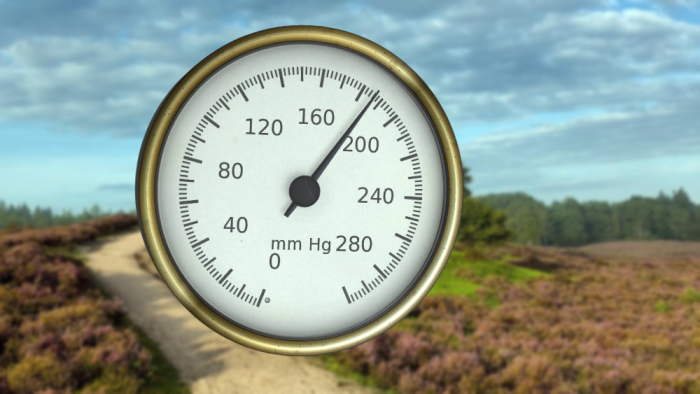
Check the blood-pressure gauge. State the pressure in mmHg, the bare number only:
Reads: 186
